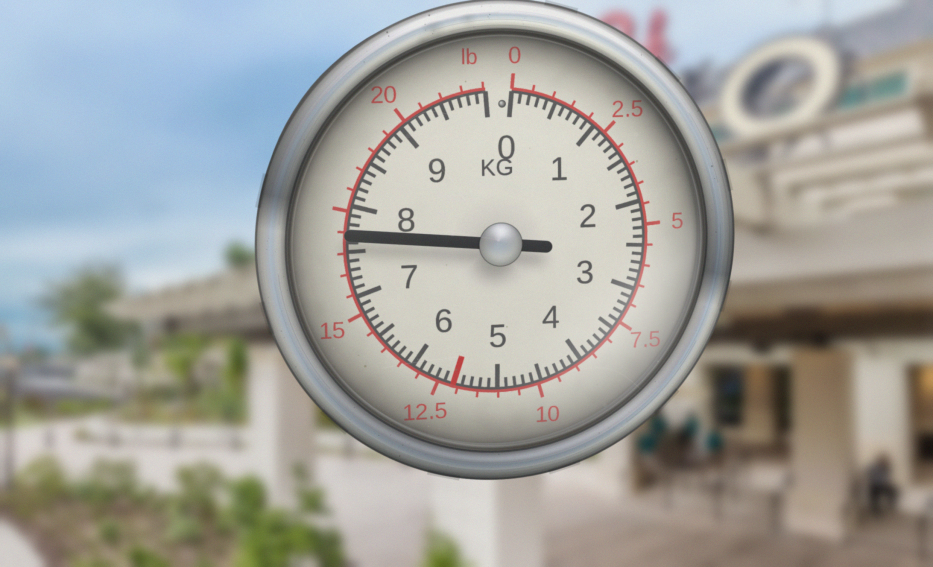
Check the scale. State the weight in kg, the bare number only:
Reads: 7.7
